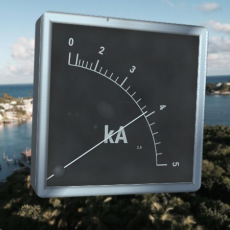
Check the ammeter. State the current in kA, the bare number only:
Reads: 3.9
